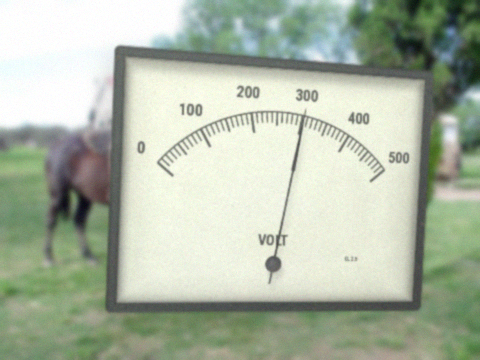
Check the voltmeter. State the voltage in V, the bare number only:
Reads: 300
